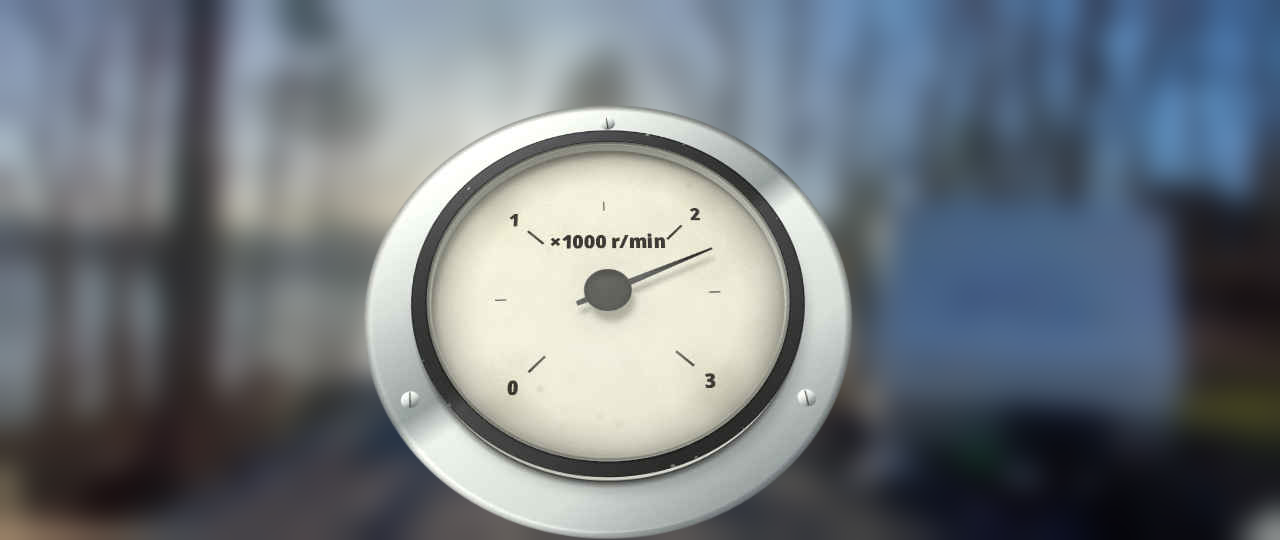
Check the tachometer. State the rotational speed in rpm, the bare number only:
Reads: 2250
